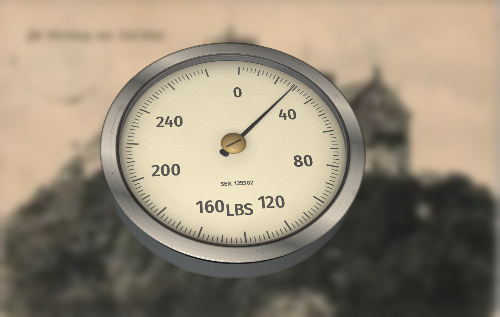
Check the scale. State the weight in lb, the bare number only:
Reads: 30
